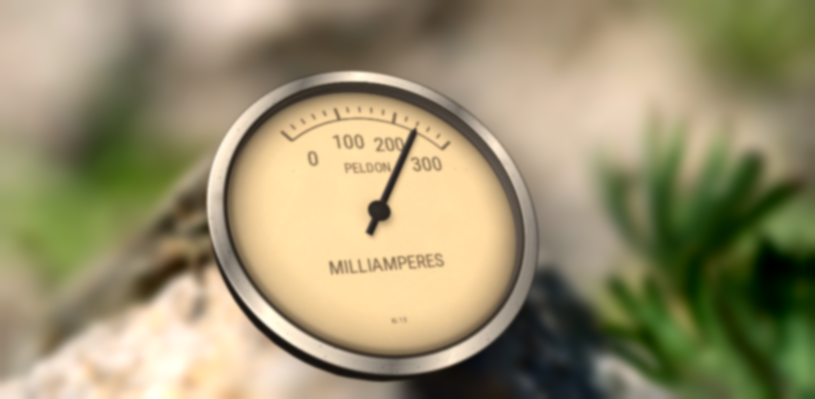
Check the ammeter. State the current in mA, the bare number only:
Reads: 240
